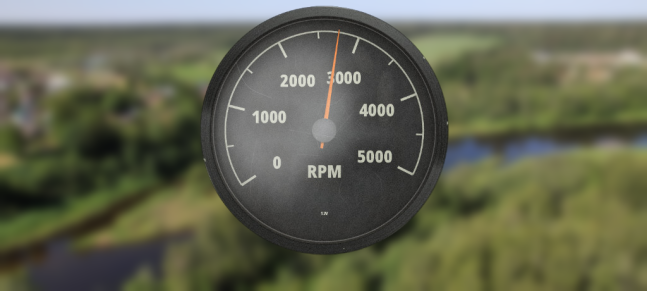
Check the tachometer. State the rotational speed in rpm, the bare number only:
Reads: 2750
